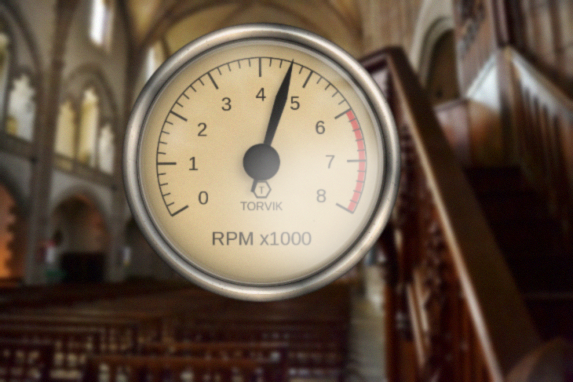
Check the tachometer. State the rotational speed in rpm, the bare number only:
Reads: 4600
